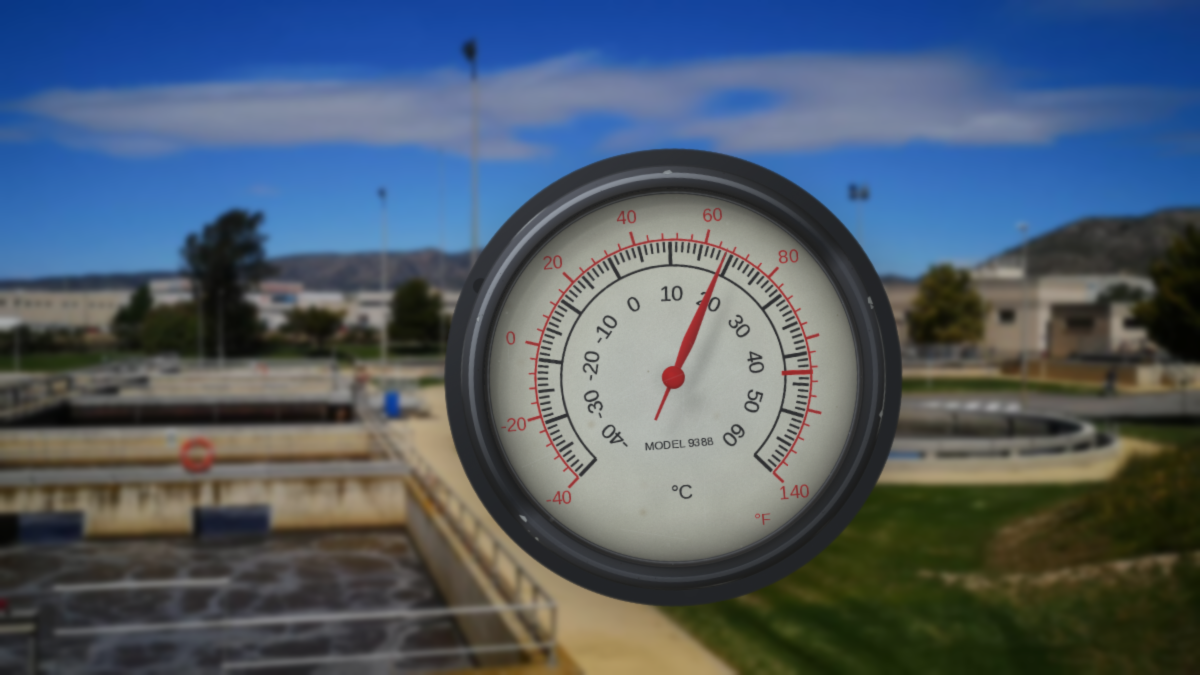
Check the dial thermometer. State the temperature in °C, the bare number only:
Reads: 19
